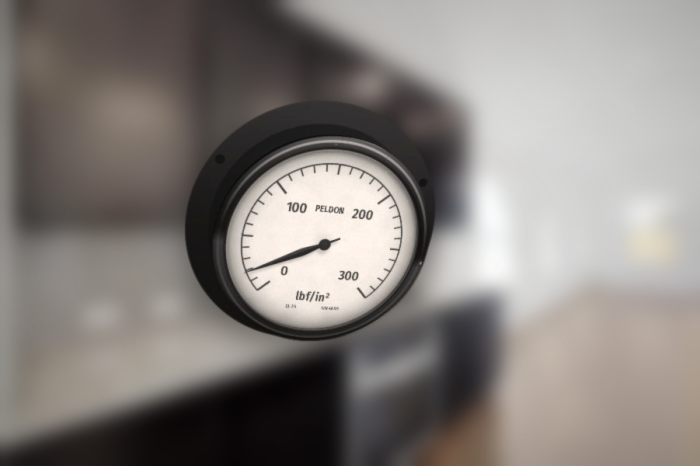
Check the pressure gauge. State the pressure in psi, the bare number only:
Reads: 20
